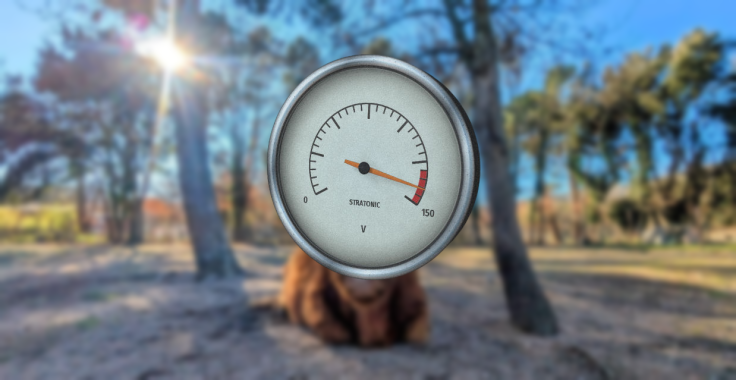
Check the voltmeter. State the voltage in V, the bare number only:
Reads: 140
